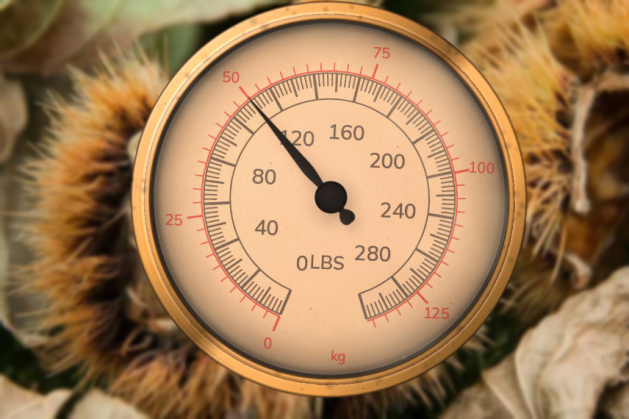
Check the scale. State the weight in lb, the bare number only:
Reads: 110
